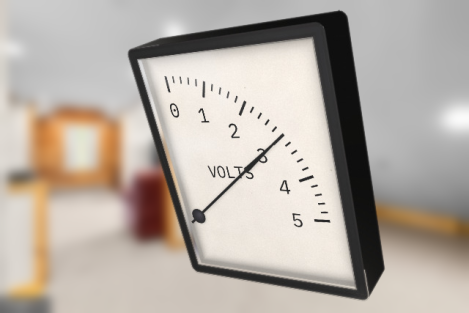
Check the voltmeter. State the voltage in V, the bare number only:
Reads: 3
